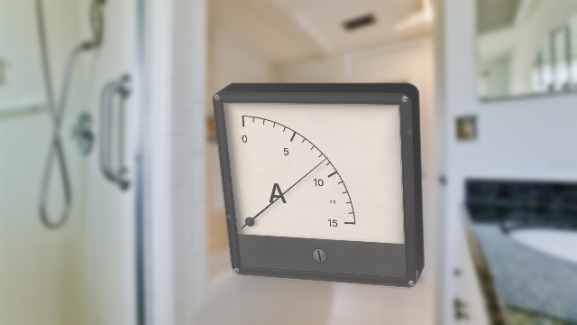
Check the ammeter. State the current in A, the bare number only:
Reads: 8.5
